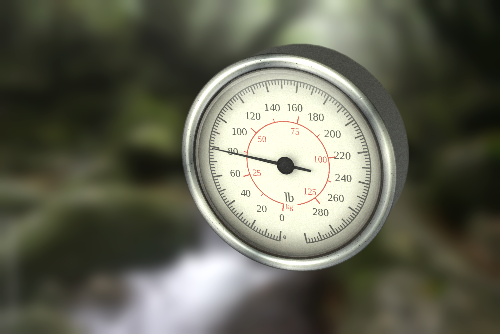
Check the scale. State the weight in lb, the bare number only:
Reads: 80
